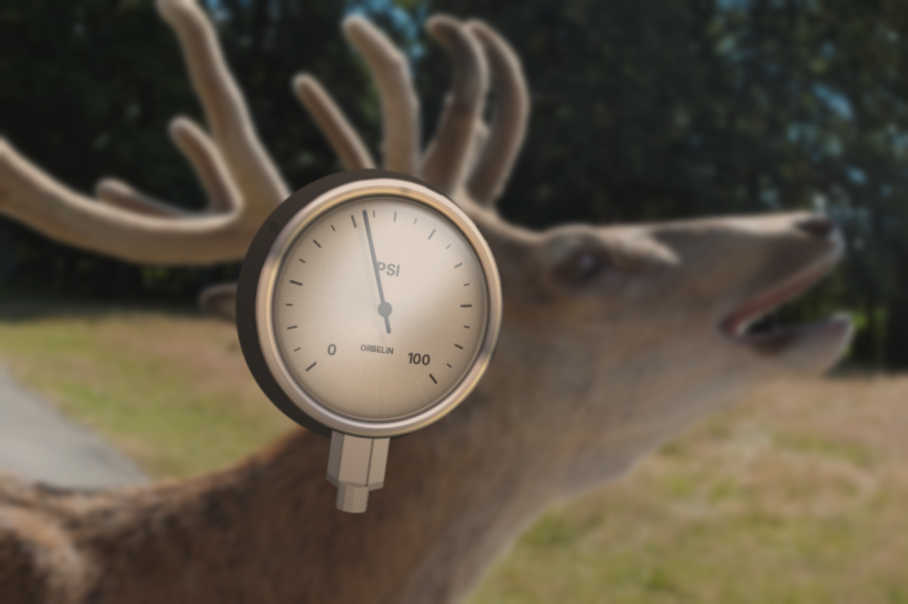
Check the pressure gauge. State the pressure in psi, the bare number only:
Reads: 42.5
